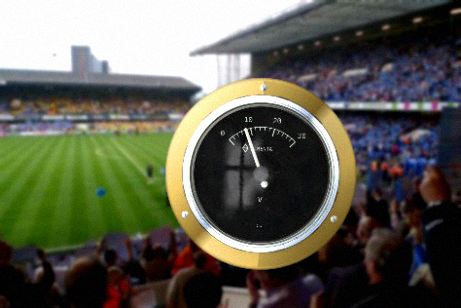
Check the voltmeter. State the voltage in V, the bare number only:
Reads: 8
